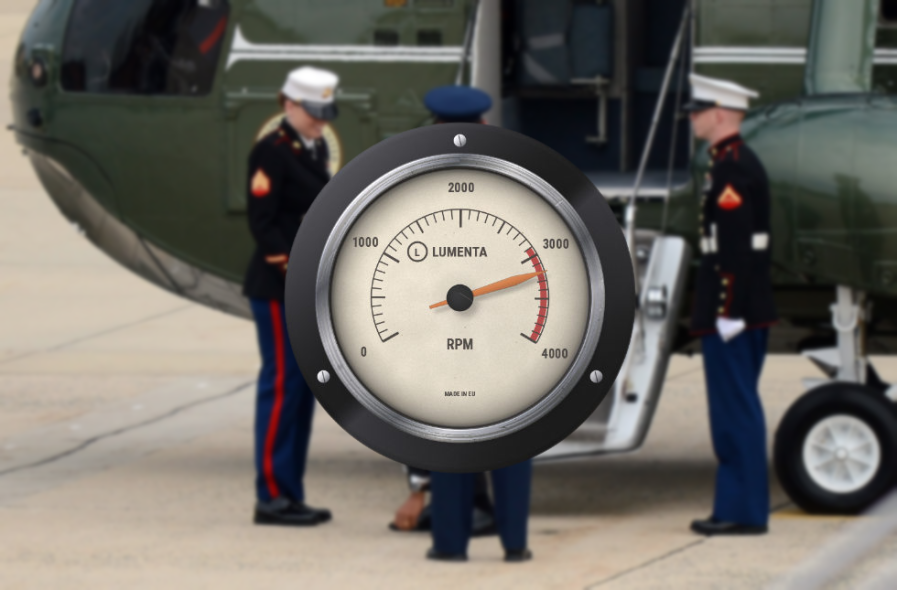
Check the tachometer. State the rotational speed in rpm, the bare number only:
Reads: 3200
